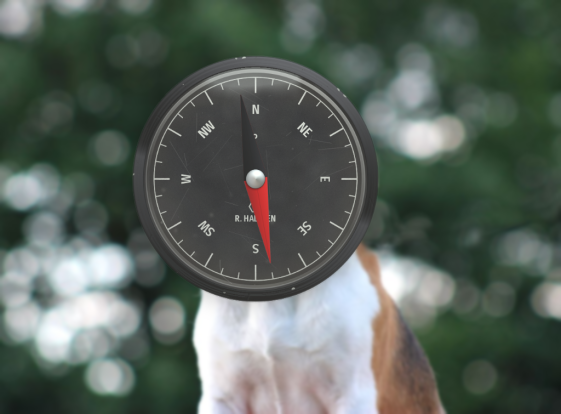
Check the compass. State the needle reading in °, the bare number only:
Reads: 170
